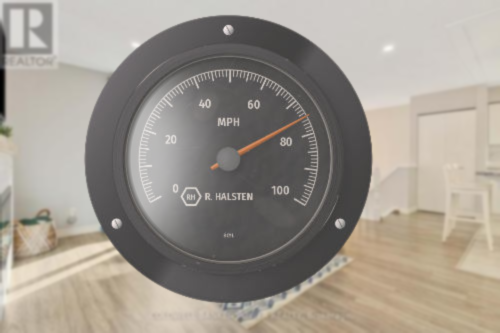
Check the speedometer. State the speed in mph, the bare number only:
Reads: 75
